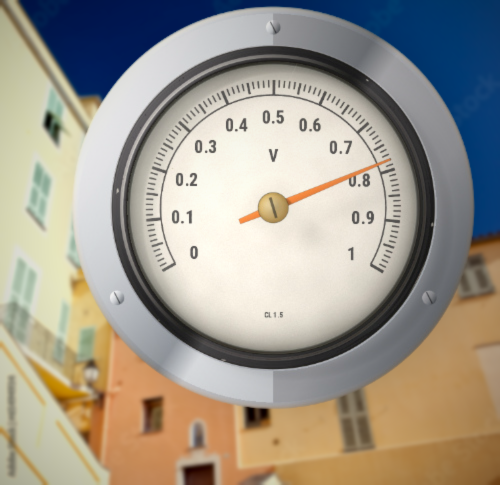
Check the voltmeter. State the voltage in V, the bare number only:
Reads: 0.78
